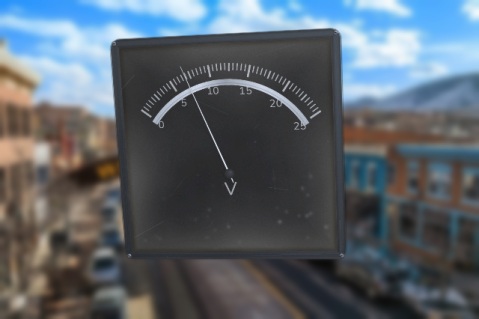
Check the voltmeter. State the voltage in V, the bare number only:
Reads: 7
